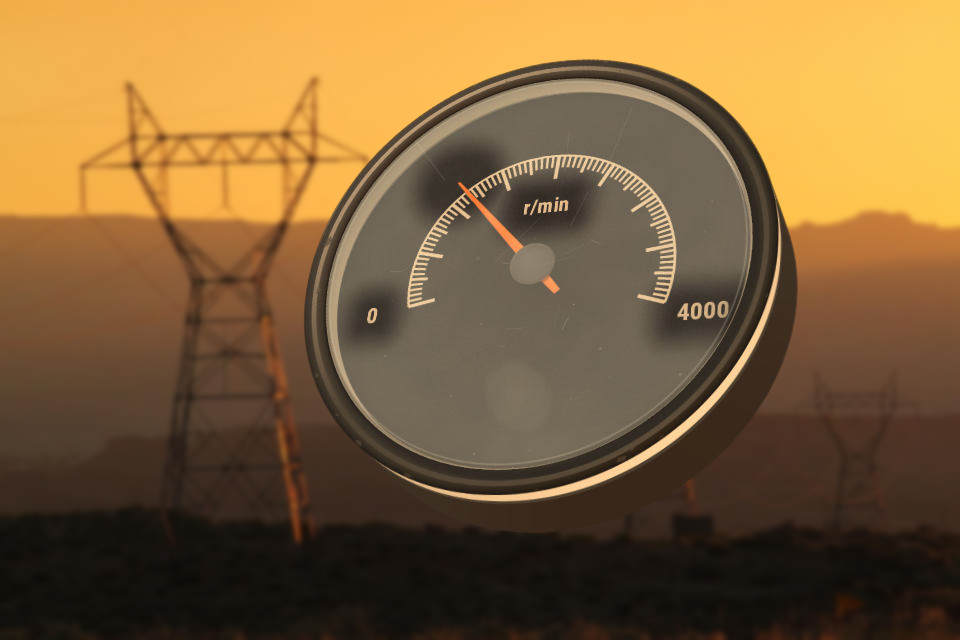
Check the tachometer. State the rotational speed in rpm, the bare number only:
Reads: 1150
